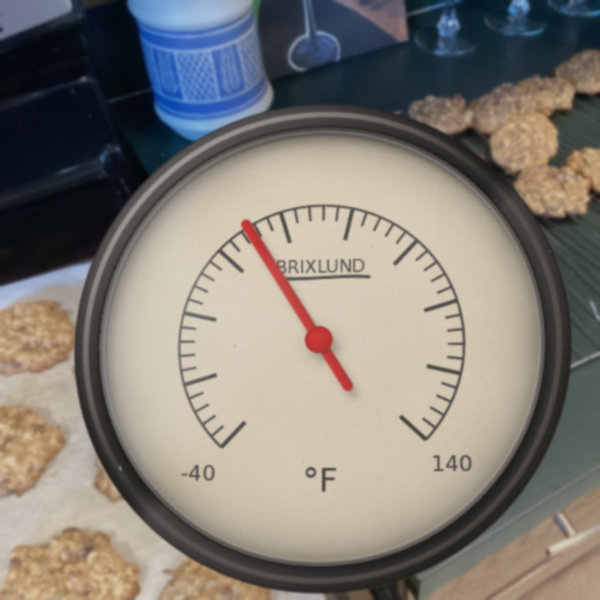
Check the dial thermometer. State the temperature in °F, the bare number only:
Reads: 30
